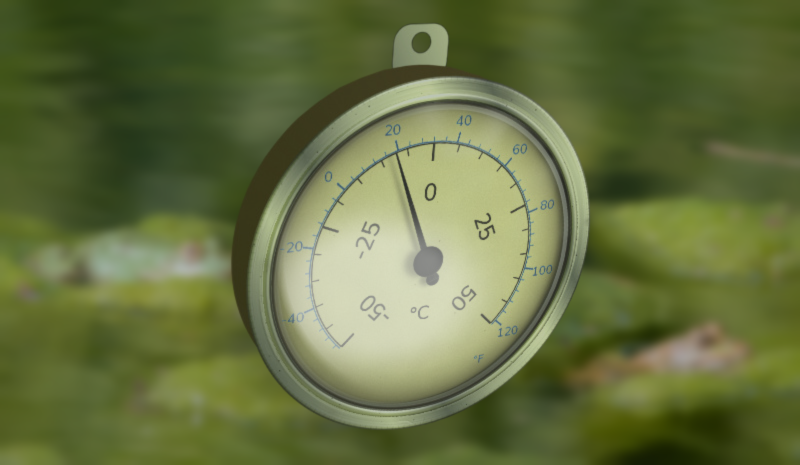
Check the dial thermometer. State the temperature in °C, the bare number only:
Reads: -7.5
